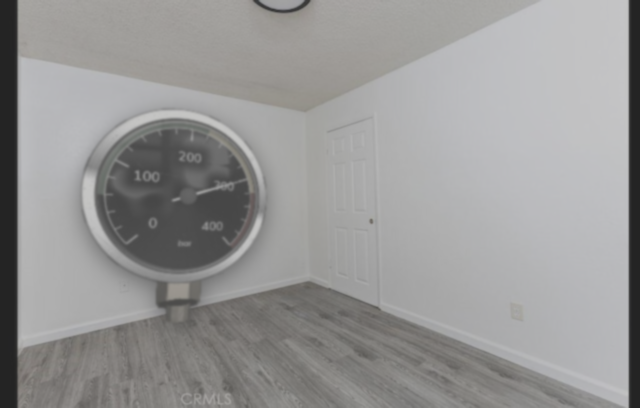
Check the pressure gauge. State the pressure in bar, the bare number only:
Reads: 300
